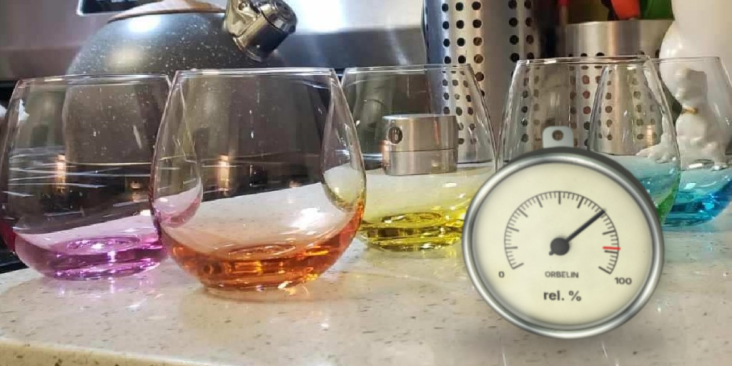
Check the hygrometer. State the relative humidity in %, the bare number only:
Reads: 70
